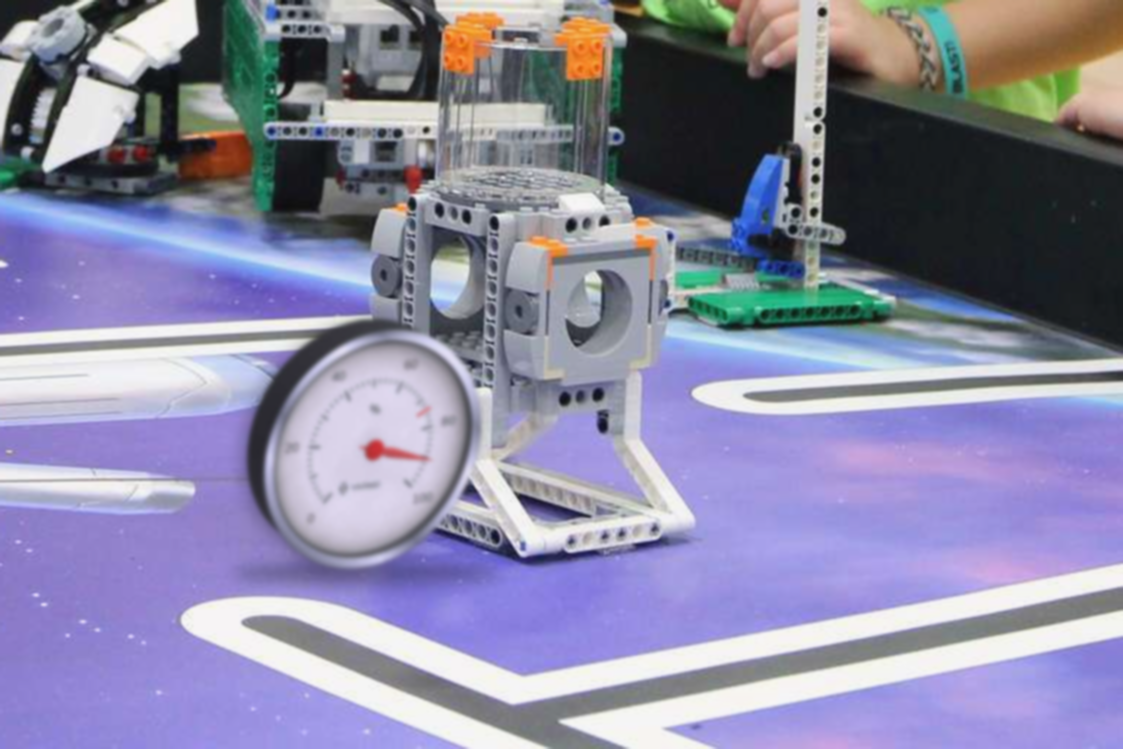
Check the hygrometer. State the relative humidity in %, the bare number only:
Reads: 90
